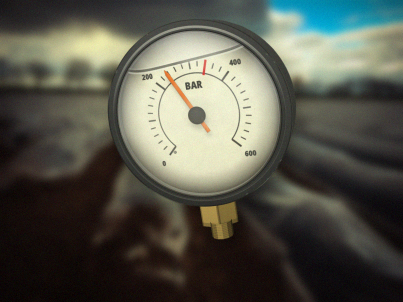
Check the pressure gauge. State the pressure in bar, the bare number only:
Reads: 240
